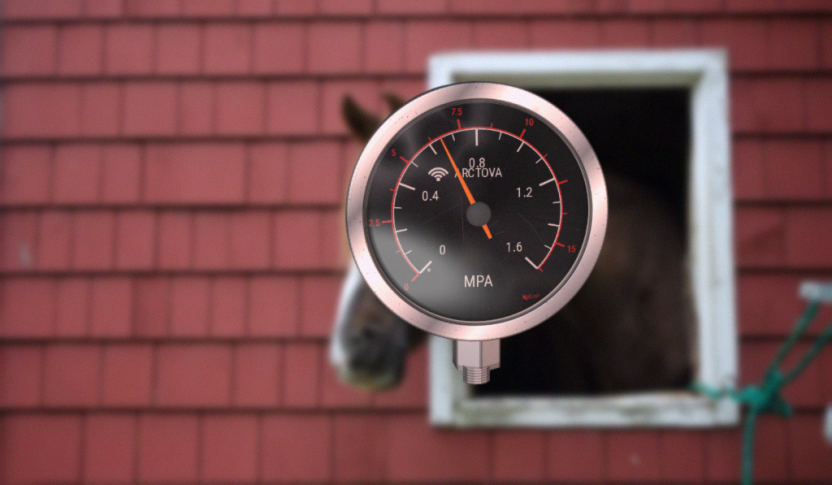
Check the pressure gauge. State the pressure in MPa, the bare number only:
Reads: 0.65
